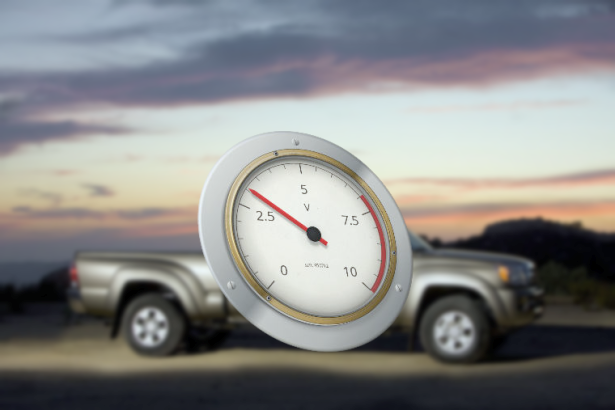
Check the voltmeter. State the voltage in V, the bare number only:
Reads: 3
